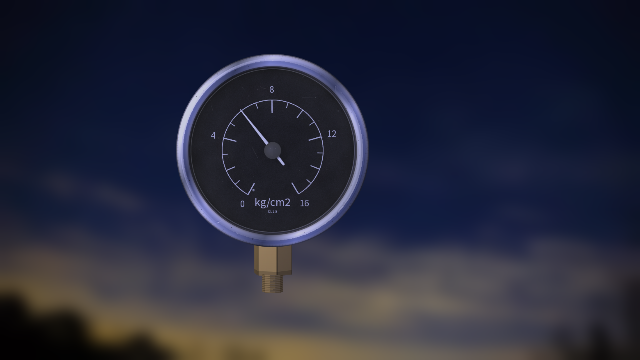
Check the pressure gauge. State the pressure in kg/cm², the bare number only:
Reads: 6
